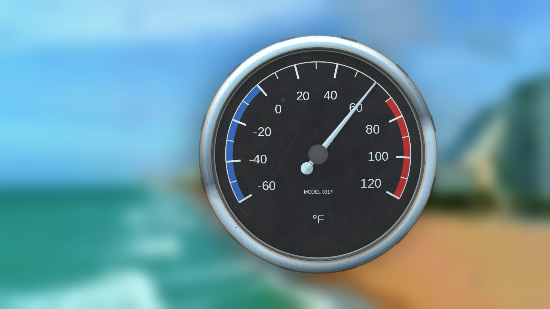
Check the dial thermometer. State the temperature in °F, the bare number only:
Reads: 60
